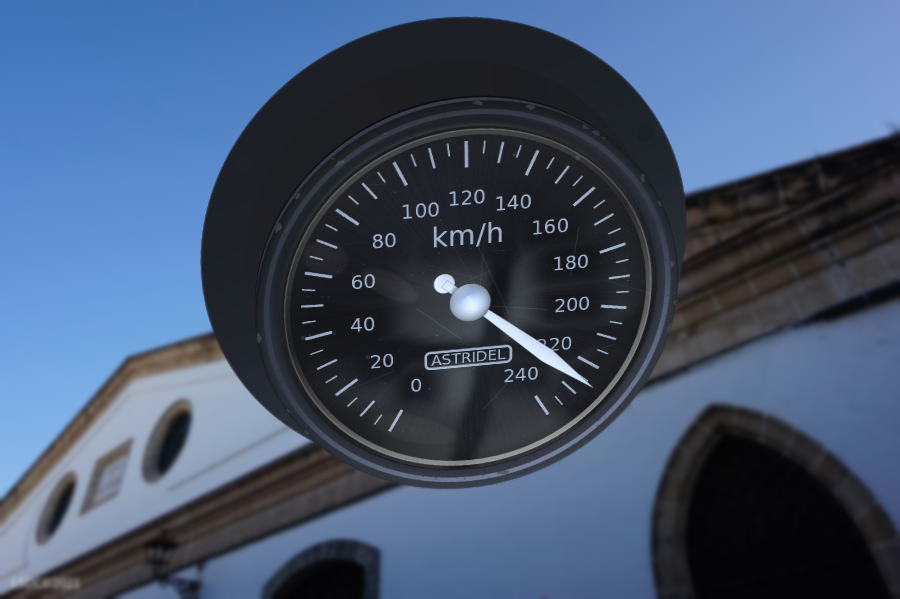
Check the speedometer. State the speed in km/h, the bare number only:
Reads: 225
